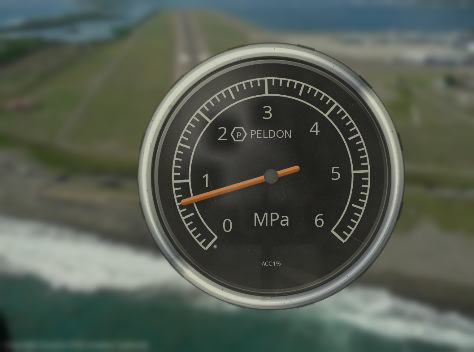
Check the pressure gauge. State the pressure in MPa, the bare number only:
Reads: 0.7
